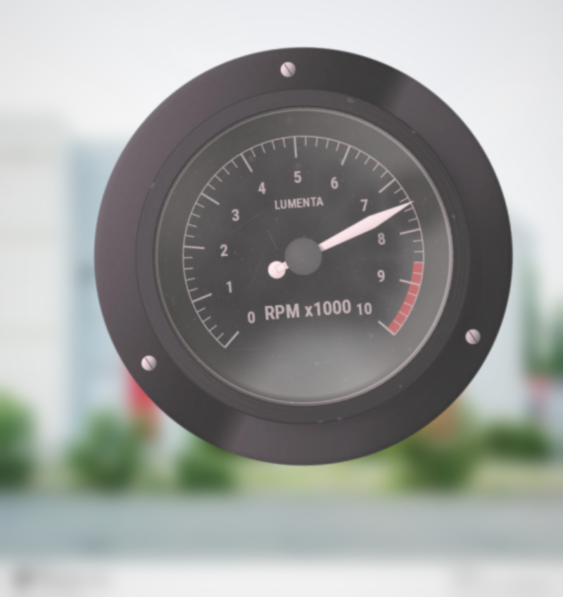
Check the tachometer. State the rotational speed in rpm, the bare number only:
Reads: 7500
